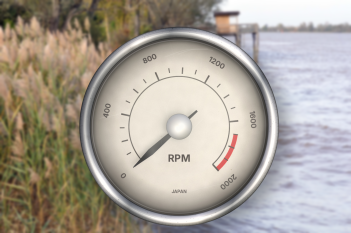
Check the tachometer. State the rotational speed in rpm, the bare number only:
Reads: 0
